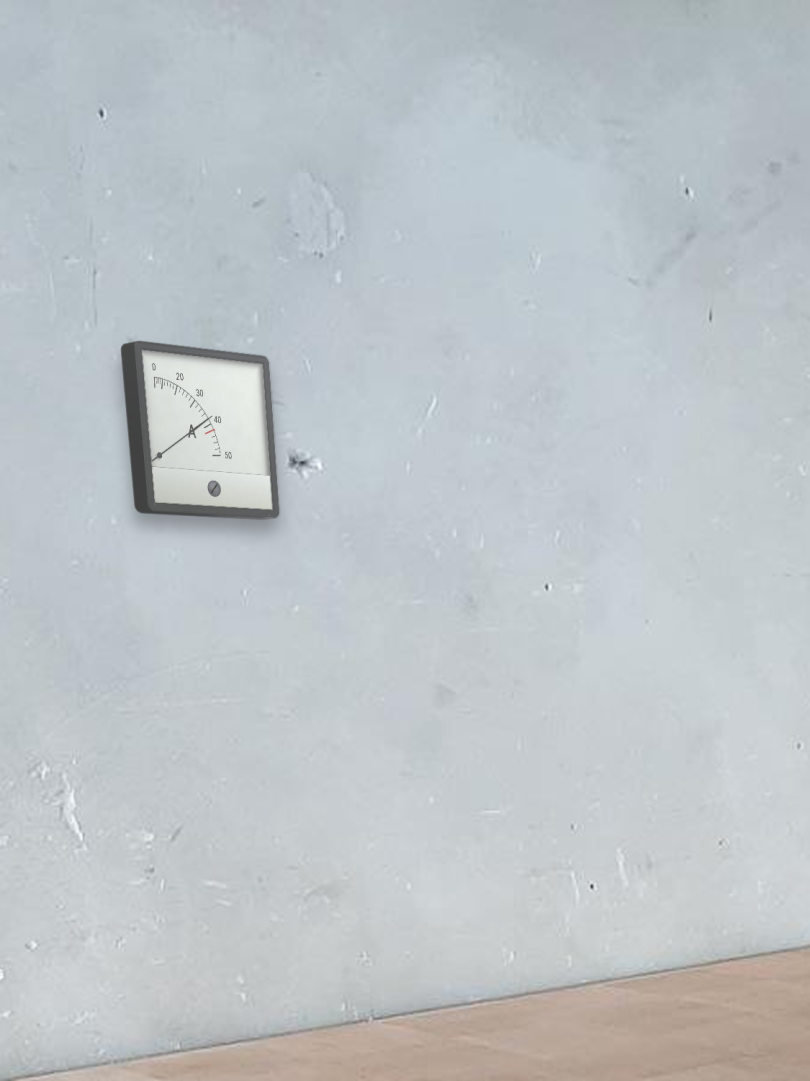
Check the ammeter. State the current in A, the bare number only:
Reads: 38
